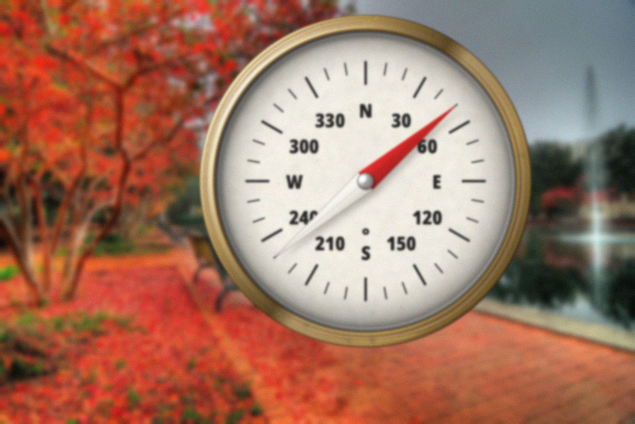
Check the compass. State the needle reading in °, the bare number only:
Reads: 50
